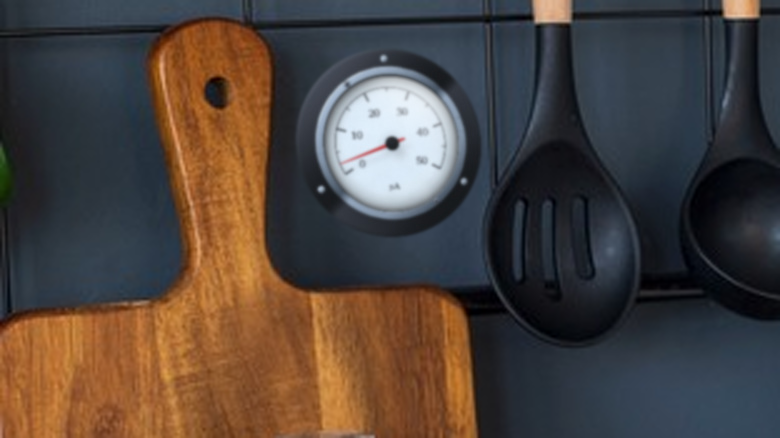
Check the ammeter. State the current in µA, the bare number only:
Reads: 2.5
